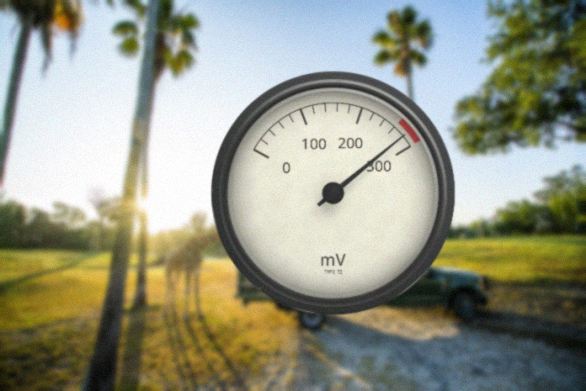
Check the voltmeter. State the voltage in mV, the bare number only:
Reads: 280
